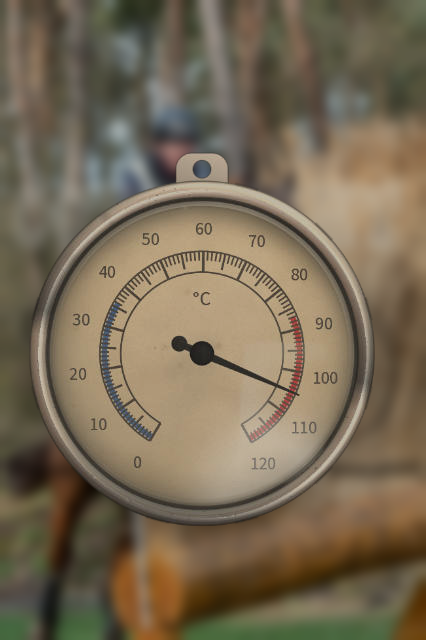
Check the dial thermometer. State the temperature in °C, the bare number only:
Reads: 105
